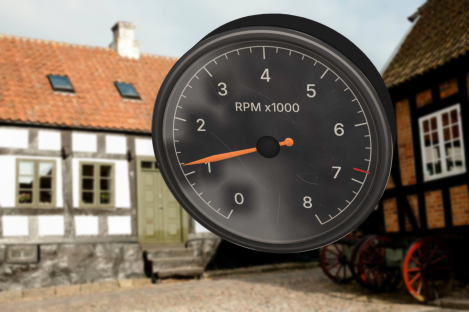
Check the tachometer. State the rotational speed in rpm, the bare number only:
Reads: 1200
